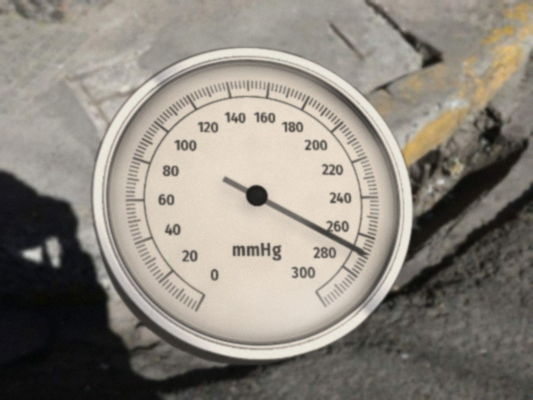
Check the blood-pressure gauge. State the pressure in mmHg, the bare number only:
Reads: 270
